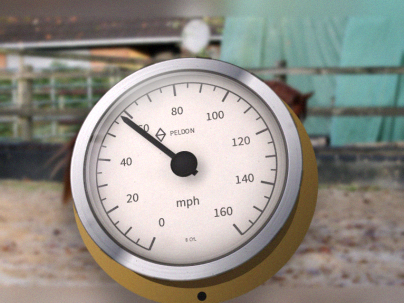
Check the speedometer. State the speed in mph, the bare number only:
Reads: 57.5
